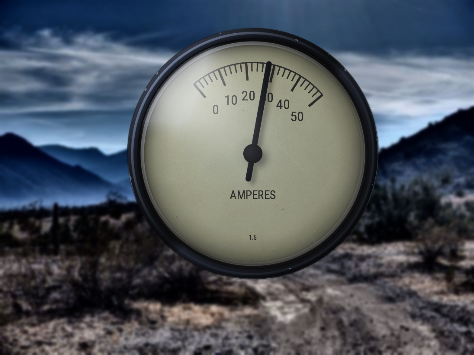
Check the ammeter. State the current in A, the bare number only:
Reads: 28
